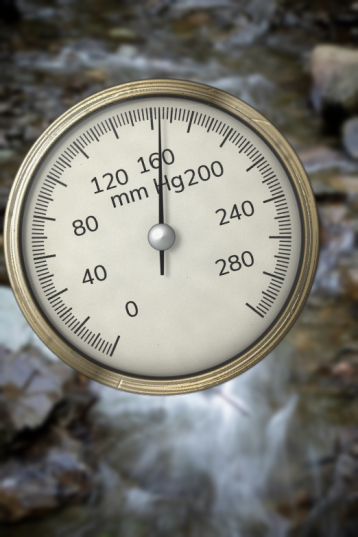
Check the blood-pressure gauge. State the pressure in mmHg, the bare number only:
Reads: 164
